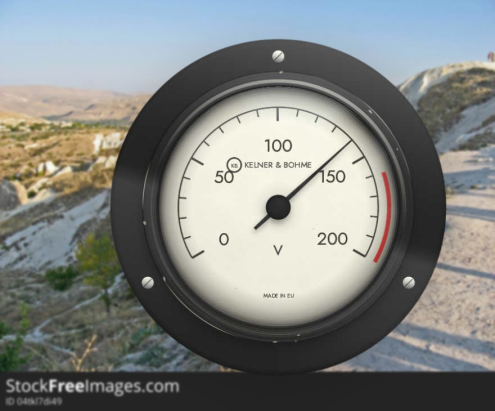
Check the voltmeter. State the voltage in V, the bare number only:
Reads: 140
